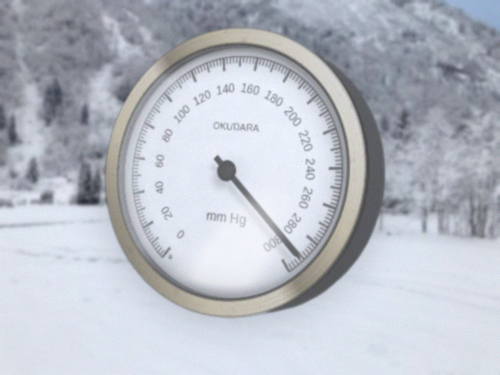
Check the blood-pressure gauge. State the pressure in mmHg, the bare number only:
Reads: 290
